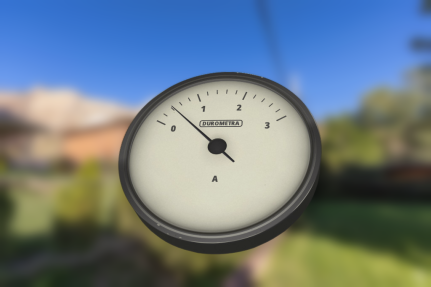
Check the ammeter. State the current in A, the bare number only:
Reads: 0.4
